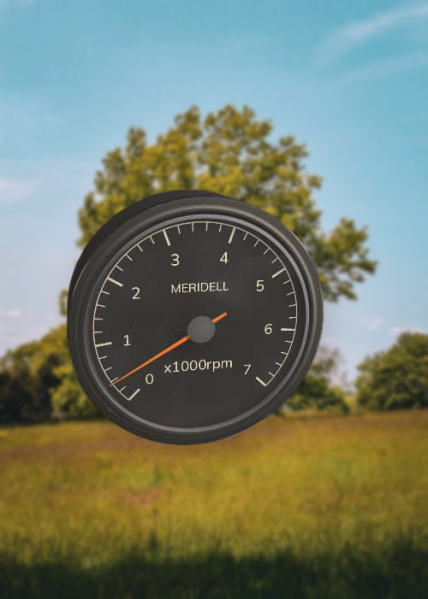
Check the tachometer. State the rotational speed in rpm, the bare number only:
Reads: 400
